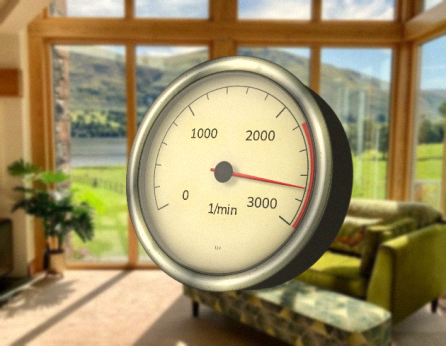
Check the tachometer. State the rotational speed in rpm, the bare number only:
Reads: 2700
